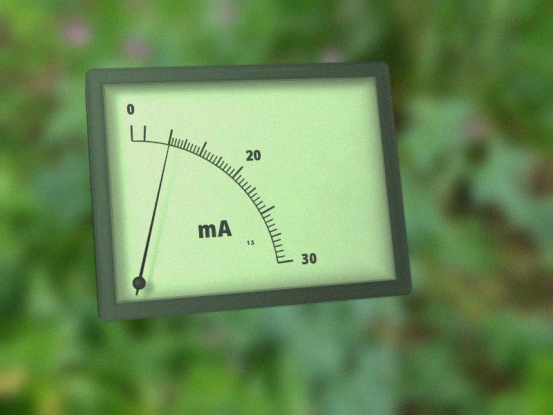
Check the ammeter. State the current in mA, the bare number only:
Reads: 10
